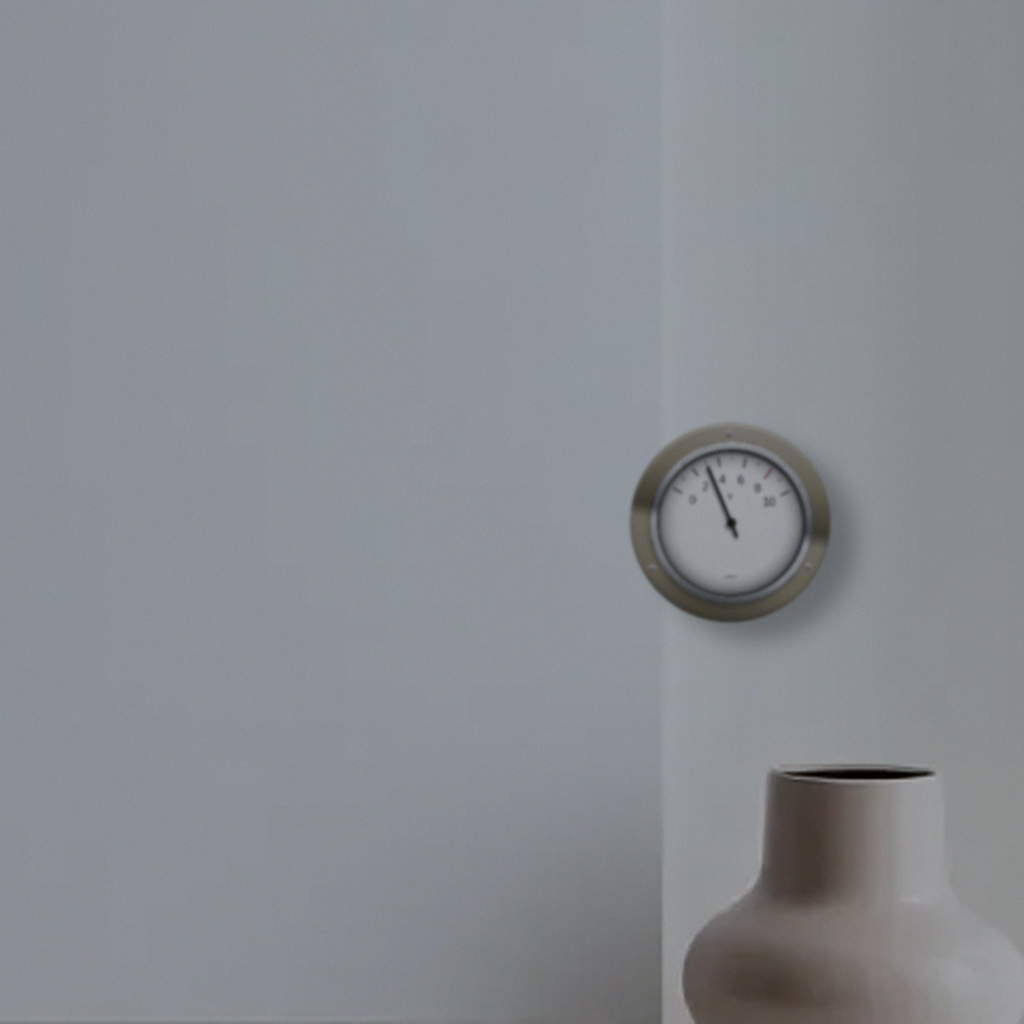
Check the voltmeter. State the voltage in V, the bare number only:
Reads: 3
